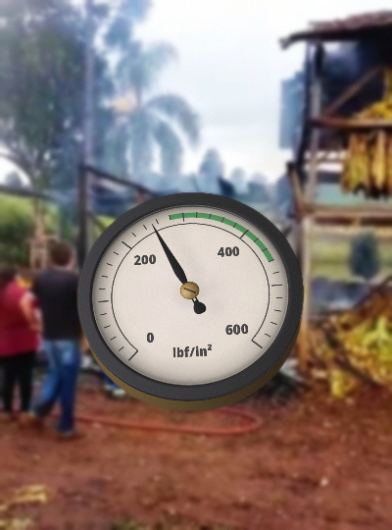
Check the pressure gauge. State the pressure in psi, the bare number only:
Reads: 250
